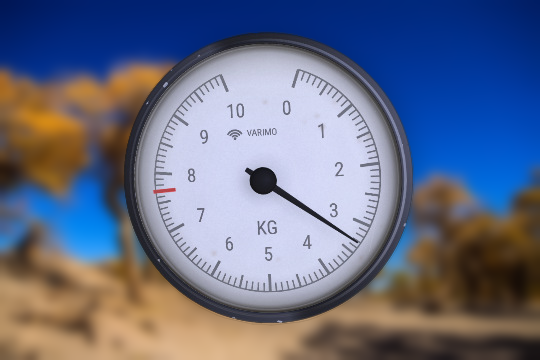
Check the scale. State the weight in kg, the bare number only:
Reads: 3.3
